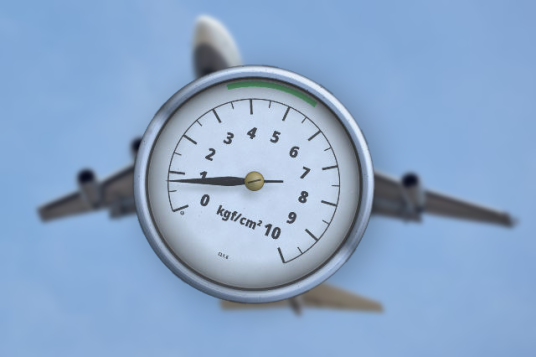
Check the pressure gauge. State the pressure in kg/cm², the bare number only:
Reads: 0.75
